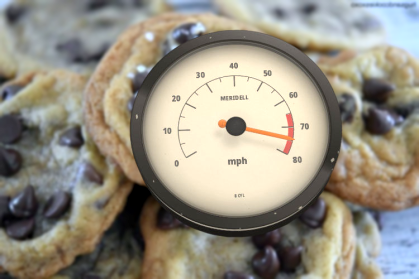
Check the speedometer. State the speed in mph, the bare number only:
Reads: 75
